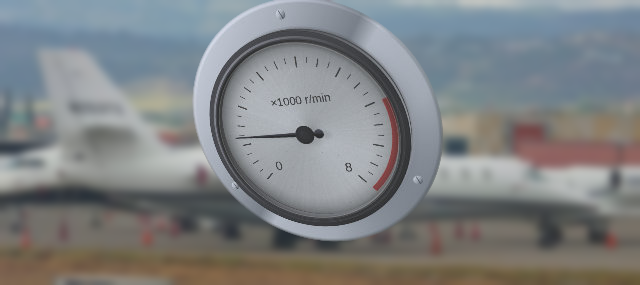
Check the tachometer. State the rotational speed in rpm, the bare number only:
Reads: 1250
